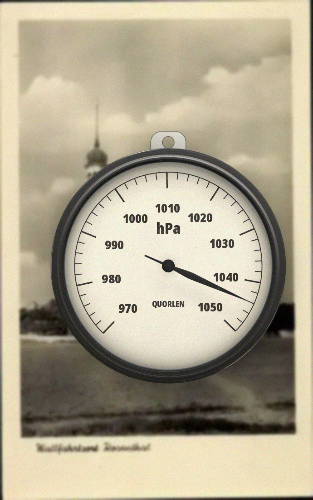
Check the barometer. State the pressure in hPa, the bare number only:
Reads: 1044
